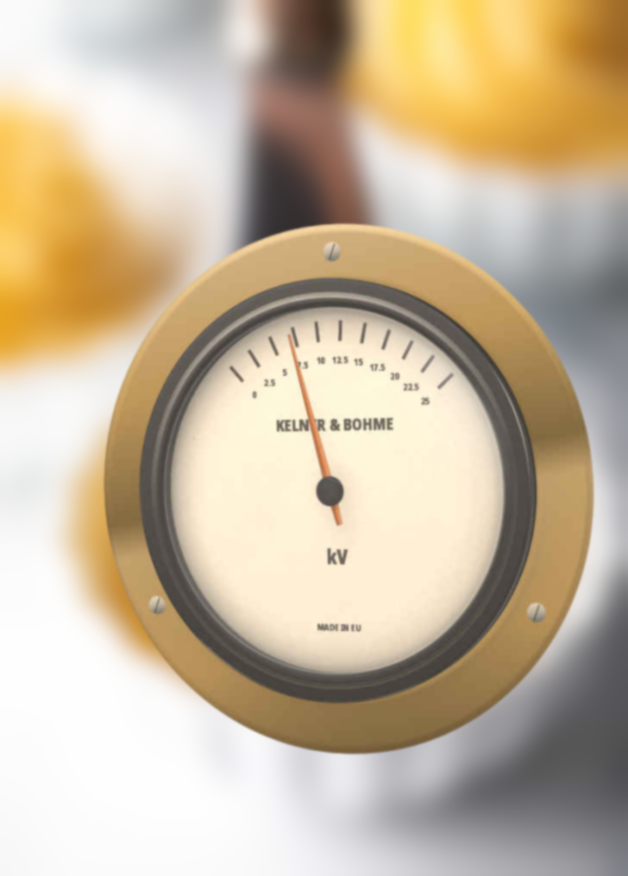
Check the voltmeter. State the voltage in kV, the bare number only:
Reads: 7.5
